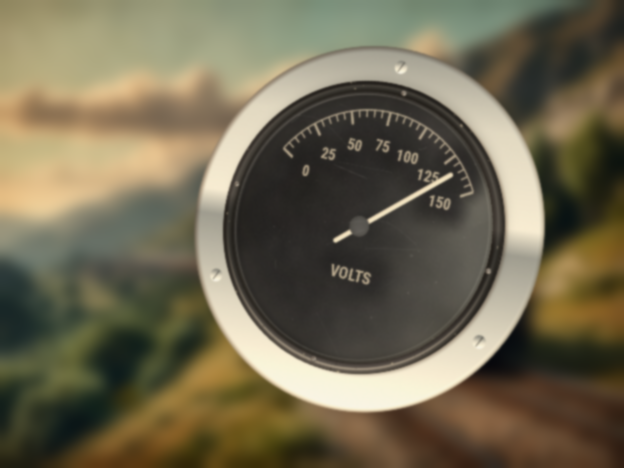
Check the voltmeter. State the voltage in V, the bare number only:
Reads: 135
